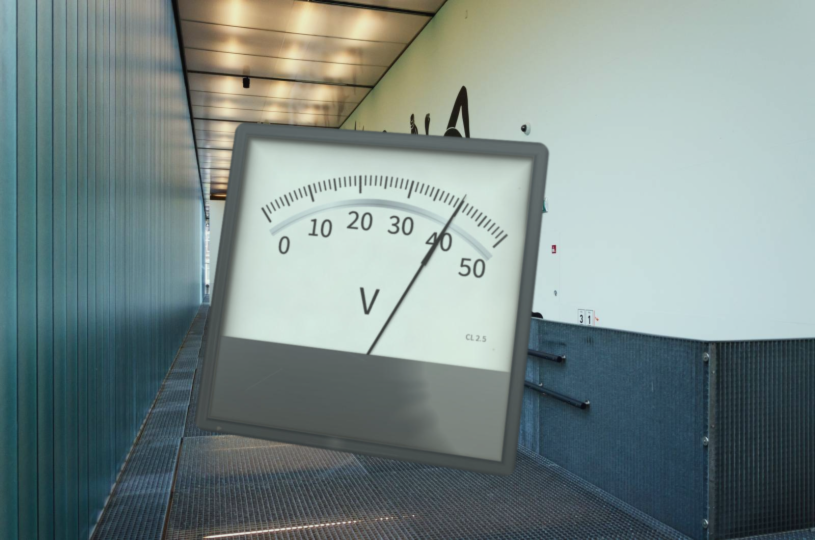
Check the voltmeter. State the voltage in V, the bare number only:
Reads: 40
